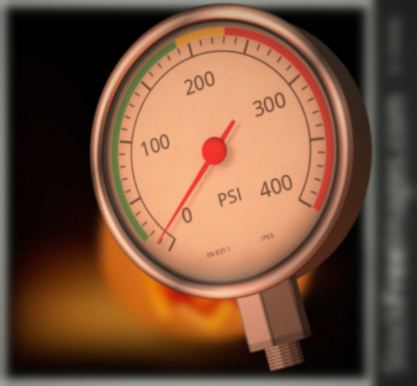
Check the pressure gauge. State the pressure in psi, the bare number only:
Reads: 10
